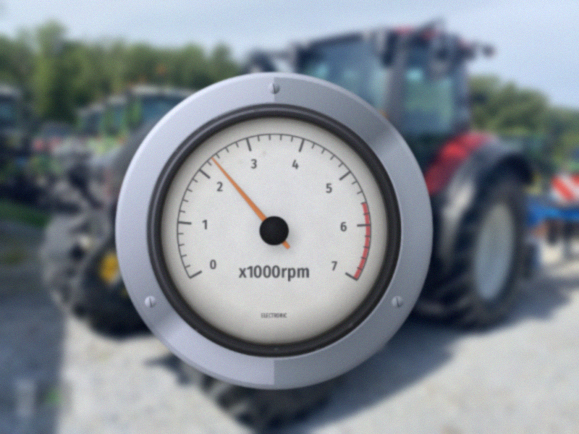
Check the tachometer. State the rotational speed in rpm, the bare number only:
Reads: 2300
